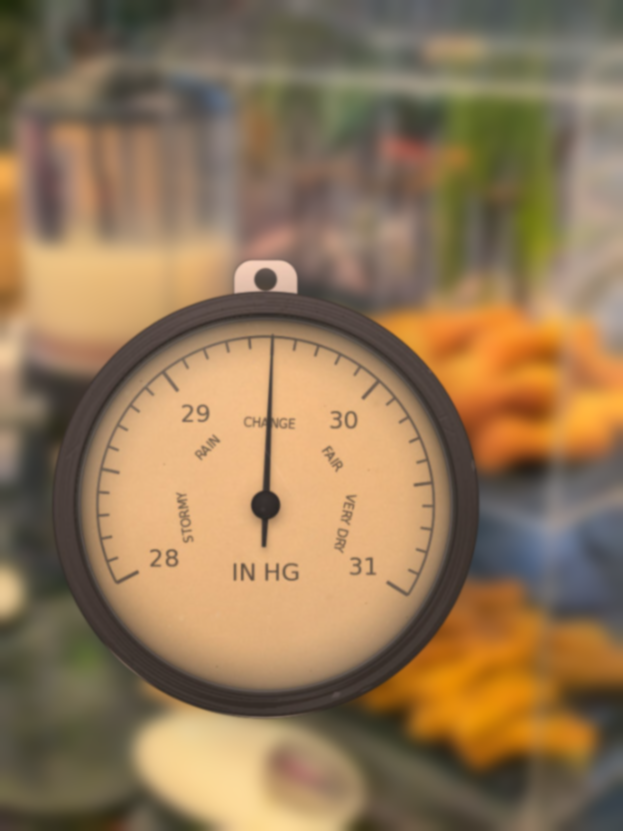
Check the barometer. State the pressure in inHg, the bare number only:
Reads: 29.5
